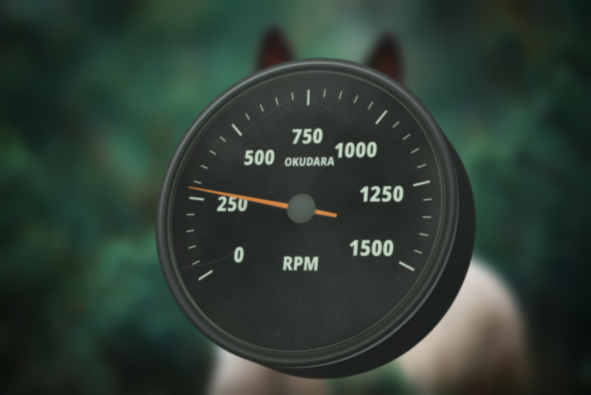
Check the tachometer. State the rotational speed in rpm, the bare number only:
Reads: 275
